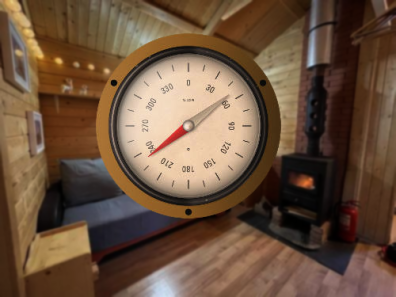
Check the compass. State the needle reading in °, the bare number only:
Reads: 232.5
